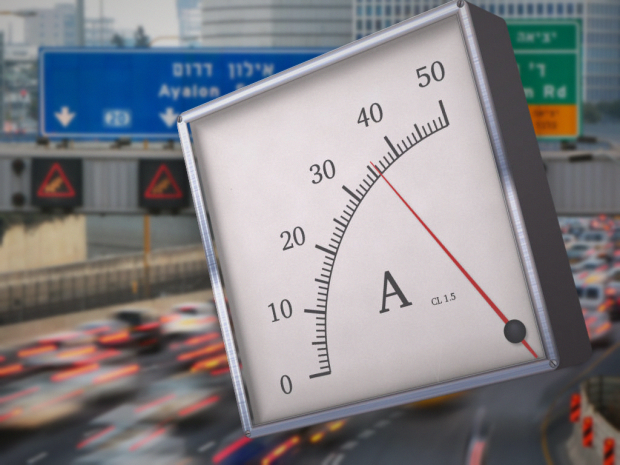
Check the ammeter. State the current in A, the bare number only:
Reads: 36
